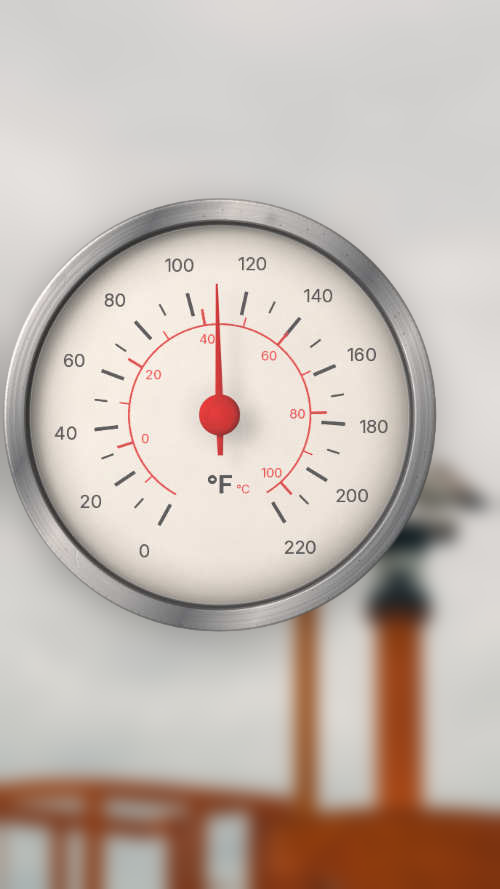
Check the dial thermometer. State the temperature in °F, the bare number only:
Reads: 110
